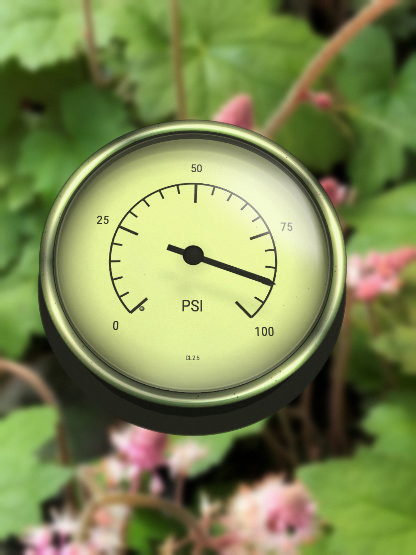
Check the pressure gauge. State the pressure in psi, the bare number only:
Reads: 90
